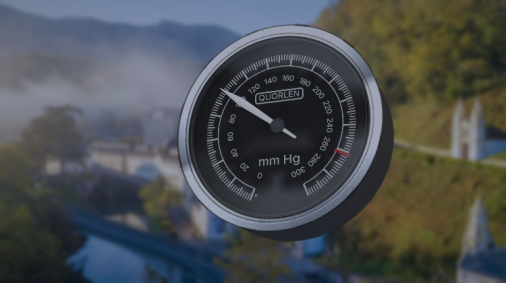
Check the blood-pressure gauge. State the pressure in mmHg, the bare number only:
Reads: 100
